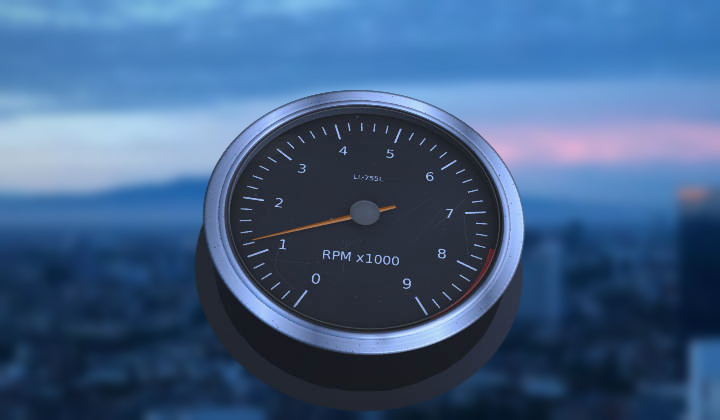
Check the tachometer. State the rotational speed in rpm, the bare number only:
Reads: 1200
